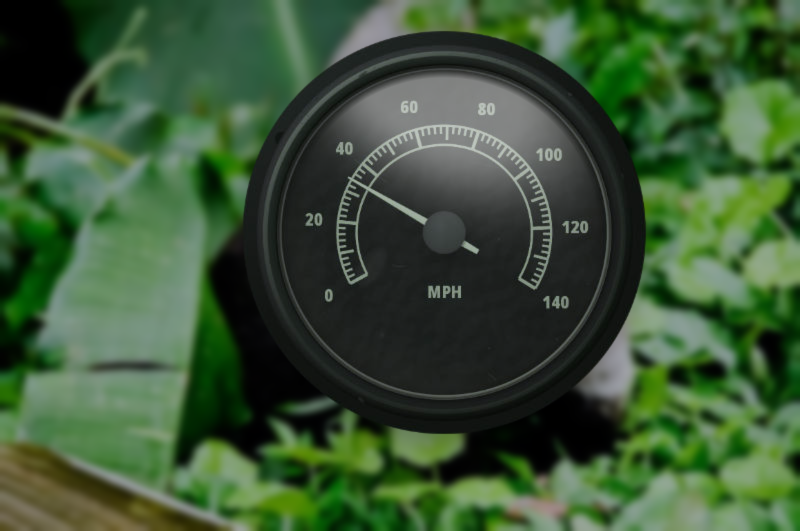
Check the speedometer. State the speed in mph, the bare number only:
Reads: 34
